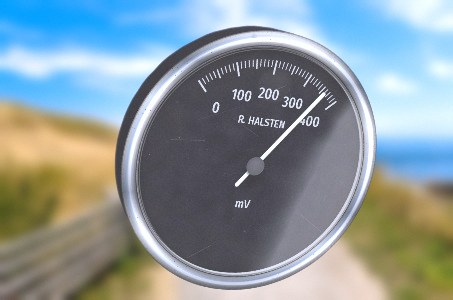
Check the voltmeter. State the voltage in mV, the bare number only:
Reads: 350
